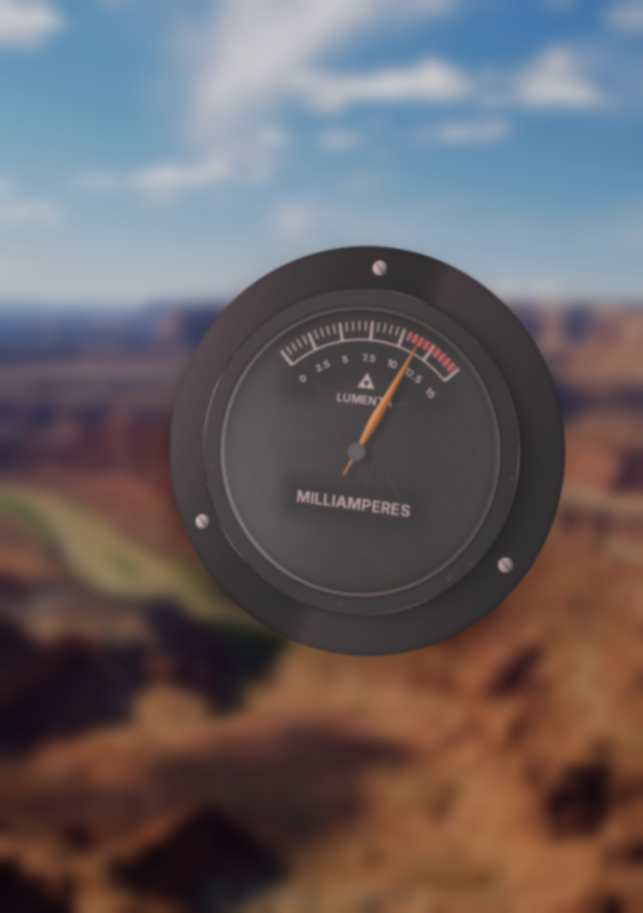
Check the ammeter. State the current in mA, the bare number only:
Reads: 11.5
